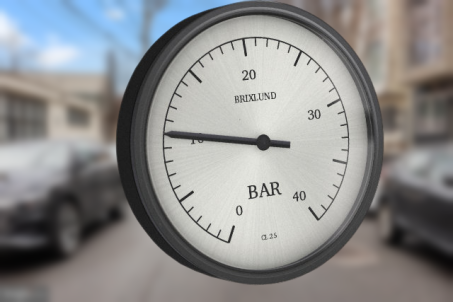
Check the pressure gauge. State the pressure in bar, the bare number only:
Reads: 10
